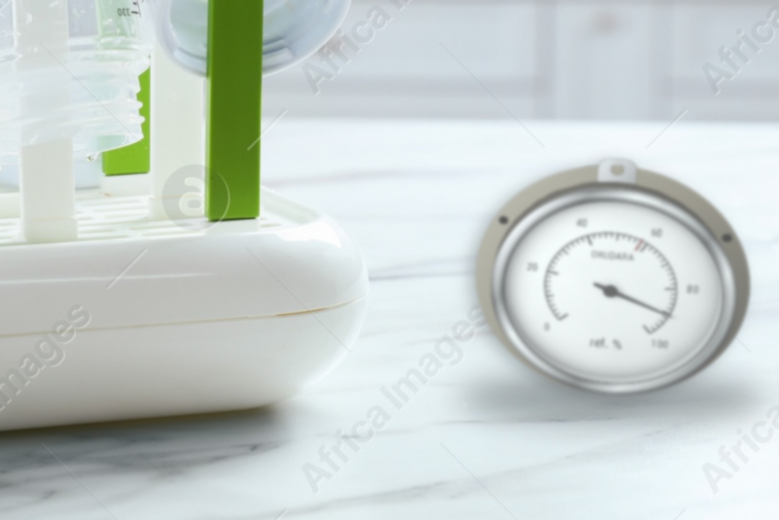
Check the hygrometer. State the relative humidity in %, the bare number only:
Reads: 90
